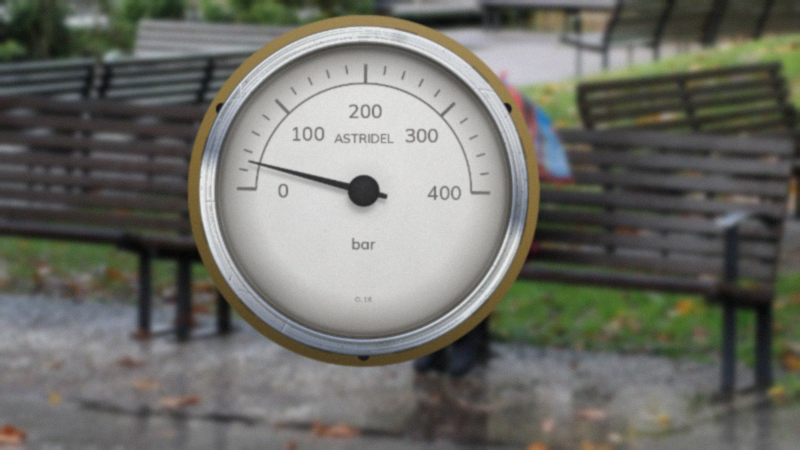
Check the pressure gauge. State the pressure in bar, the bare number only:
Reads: 30
